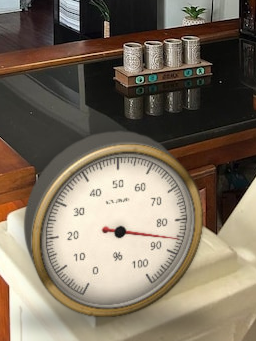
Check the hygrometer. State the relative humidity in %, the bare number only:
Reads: 85
